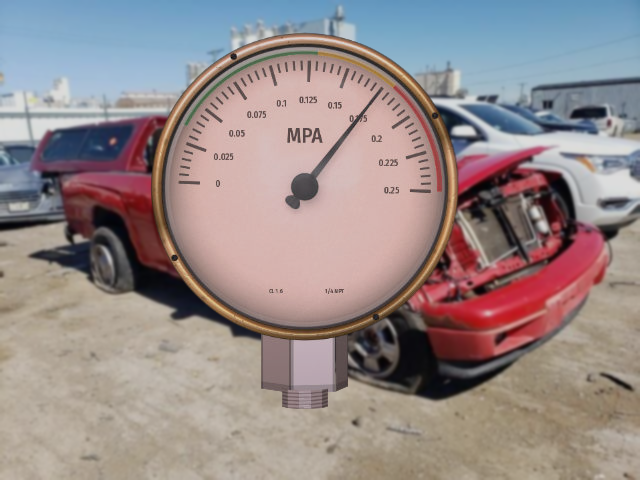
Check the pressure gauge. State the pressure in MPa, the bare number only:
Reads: 0.175
